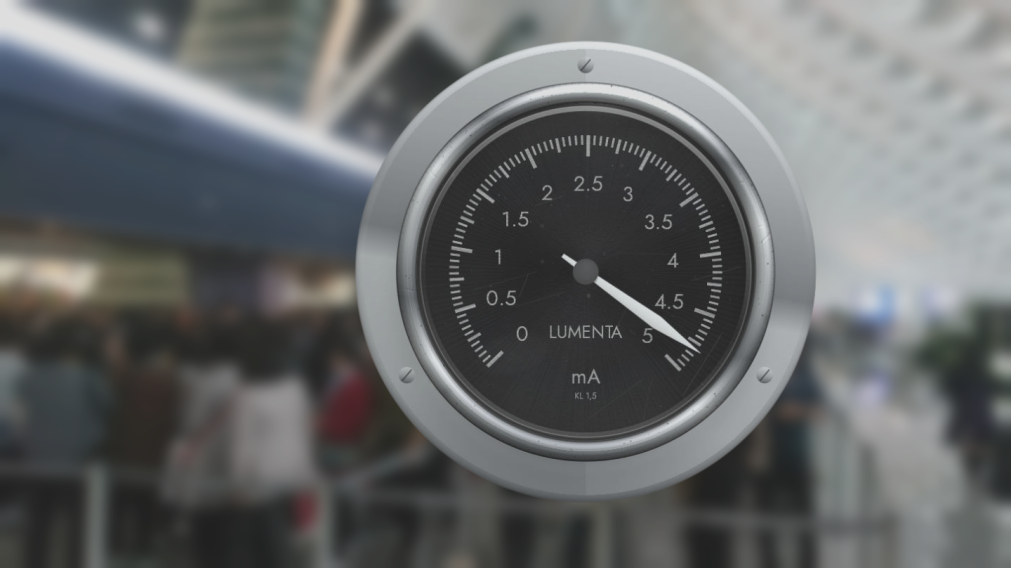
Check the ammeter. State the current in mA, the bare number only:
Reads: 4.8
